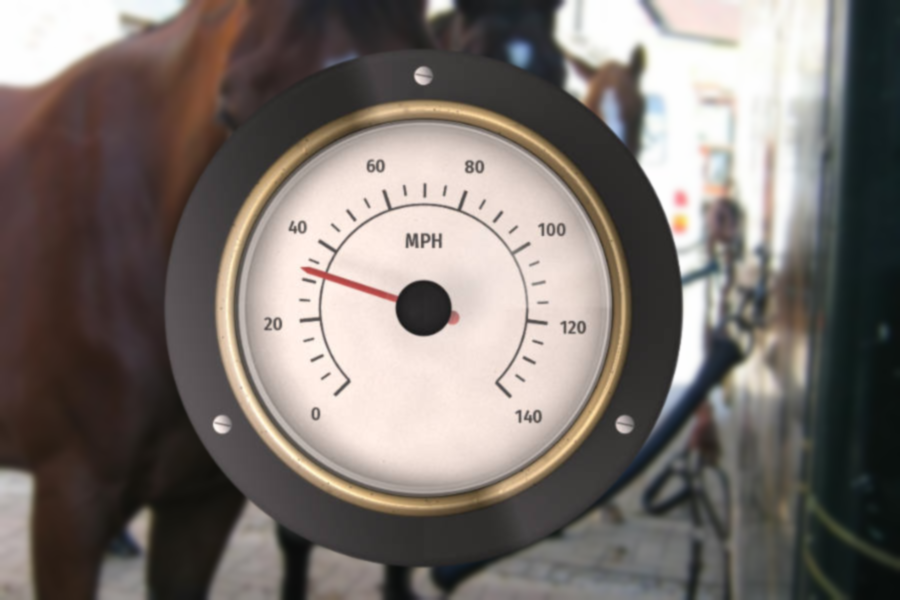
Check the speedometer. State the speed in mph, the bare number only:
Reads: 32.5
